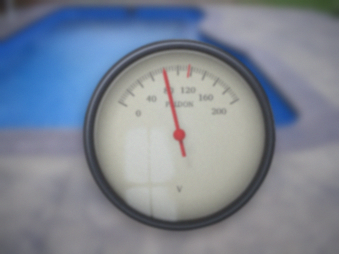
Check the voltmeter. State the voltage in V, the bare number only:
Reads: 80
